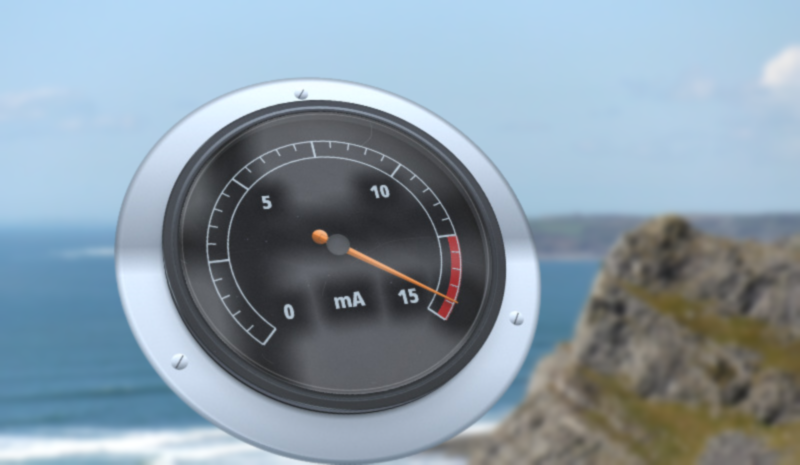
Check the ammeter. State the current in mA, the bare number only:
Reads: 14.5
